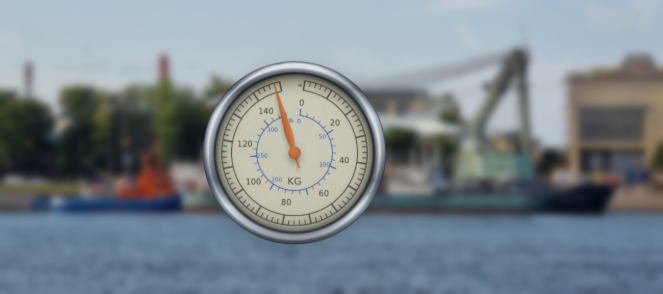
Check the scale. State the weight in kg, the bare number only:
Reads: 148
